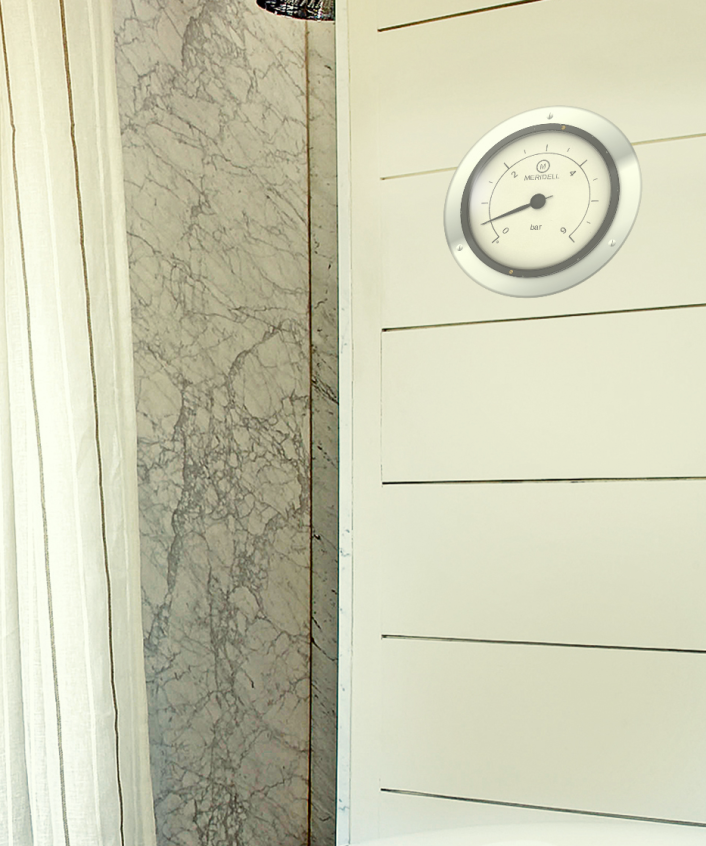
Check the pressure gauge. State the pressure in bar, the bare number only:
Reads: 0.5
